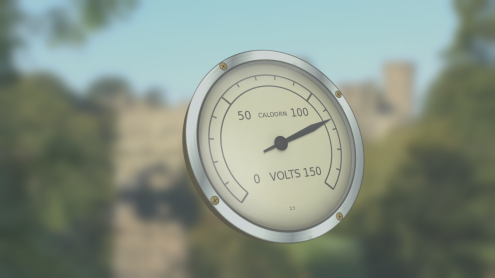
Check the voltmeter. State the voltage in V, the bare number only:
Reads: 115
